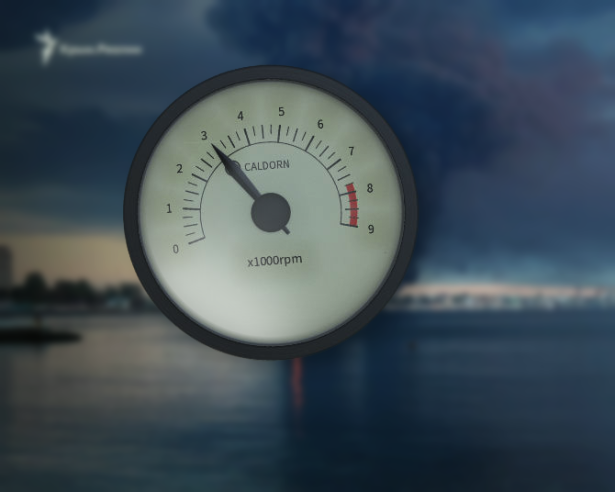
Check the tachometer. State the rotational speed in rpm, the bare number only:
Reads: 3000
